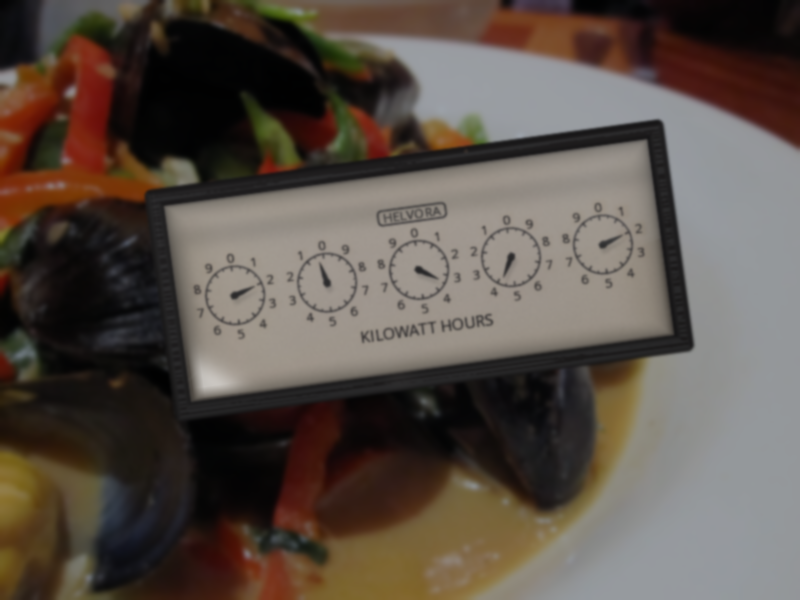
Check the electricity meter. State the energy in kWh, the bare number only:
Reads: 20342
